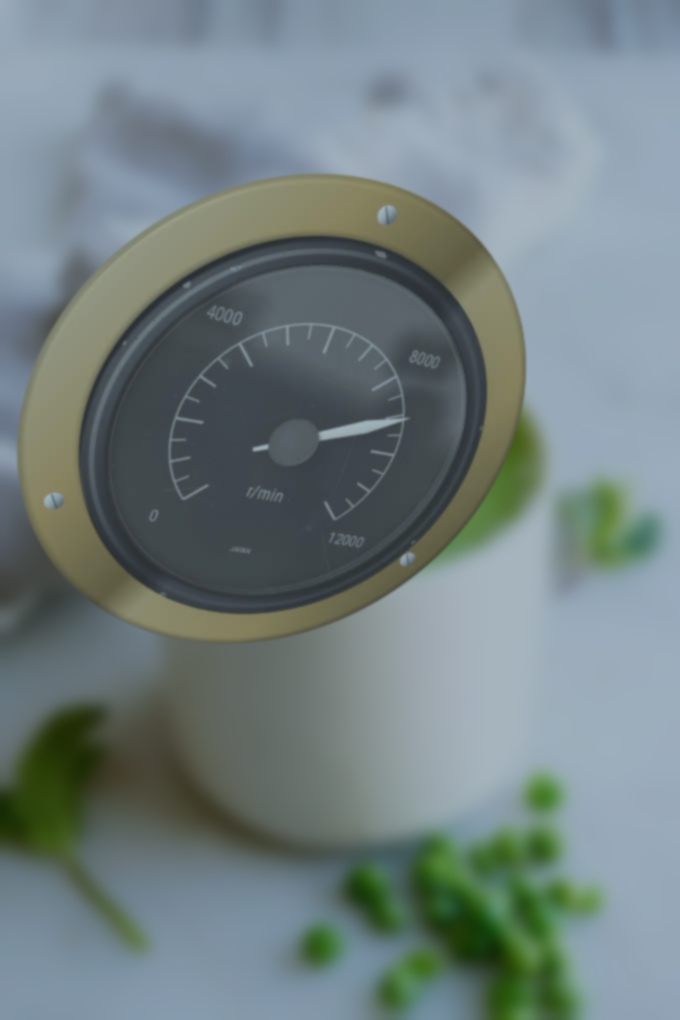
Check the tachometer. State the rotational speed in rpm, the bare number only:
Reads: 9000
